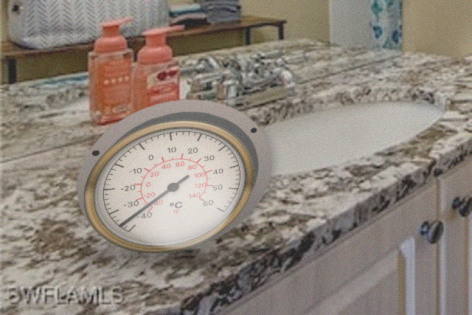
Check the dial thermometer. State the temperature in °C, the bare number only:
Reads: -36
